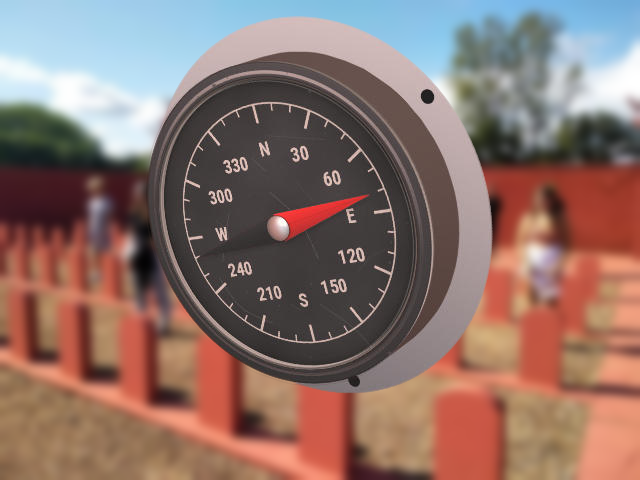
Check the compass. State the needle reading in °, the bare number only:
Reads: 80
